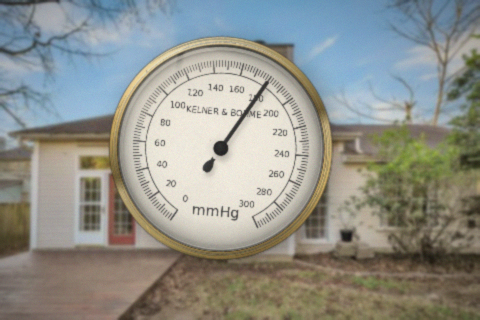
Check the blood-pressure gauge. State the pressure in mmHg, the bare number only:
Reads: 180
